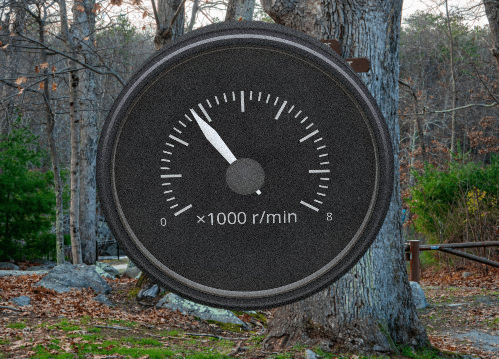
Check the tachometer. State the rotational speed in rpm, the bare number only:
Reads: 2800
